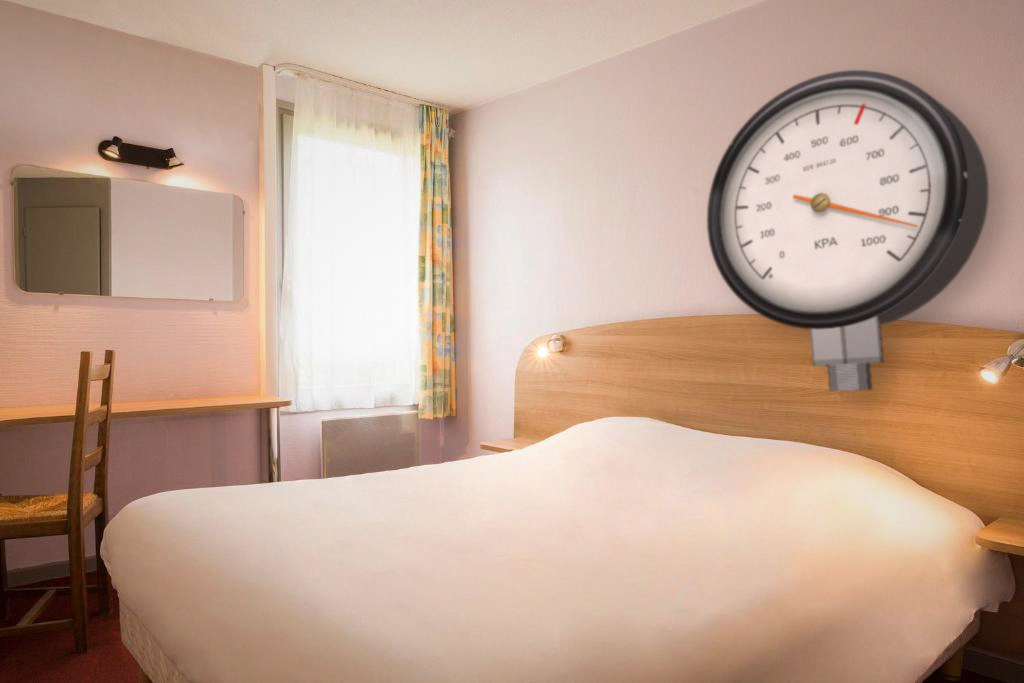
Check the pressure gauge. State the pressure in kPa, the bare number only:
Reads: 925
